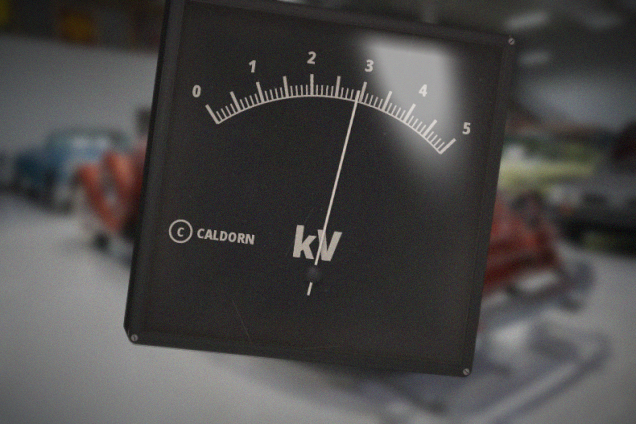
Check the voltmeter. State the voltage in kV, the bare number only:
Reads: 2.9
